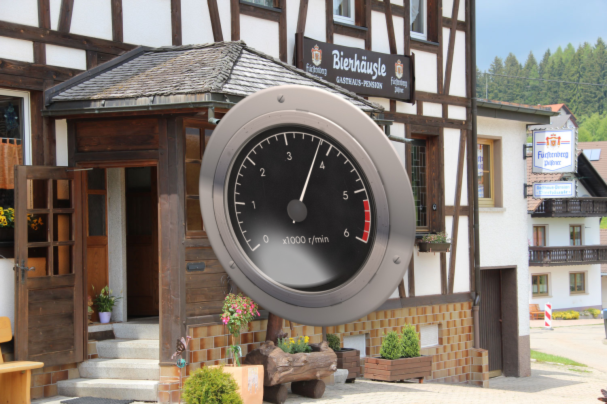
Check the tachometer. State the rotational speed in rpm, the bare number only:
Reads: 3800
